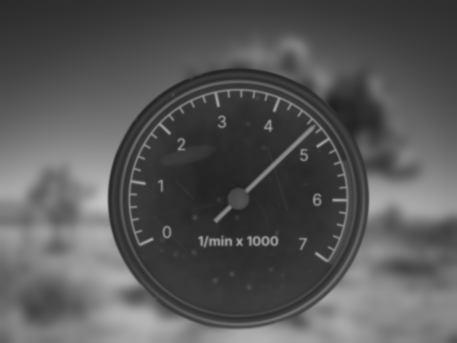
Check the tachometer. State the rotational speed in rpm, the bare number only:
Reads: 4700
